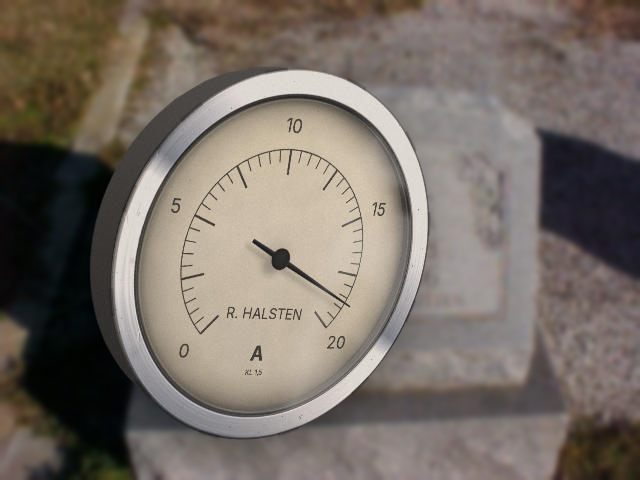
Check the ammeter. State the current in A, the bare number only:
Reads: 18.75
